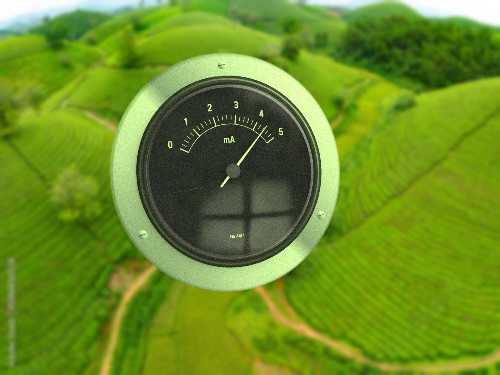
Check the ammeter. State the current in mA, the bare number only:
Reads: 4.4
